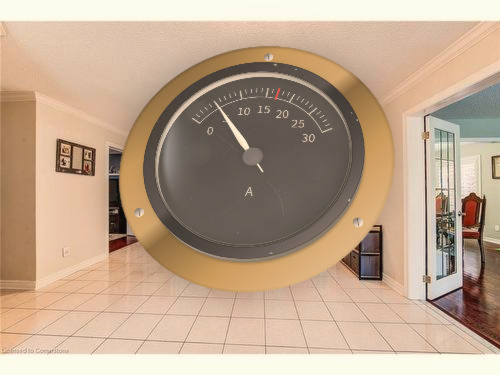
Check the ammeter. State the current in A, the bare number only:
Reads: 5
